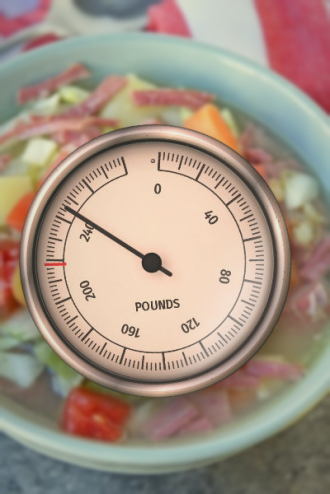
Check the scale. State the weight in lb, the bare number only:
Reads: 246
